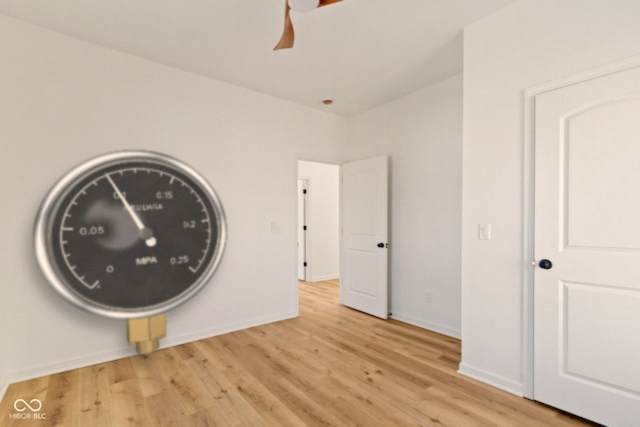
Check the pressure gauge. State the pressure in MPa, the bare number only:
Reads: 0.1
